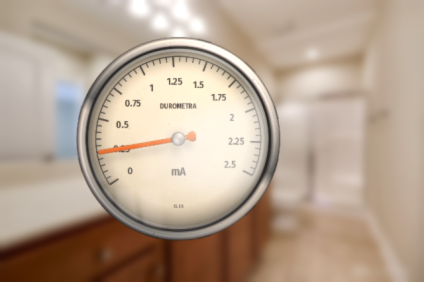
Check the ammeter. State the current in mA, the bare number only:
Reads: 0.25
